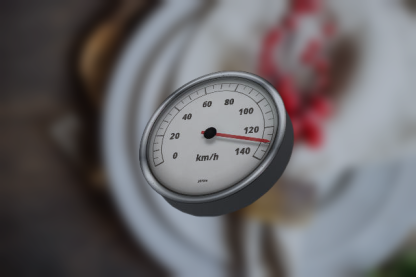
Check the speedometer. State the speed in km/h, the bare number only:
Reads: 130
